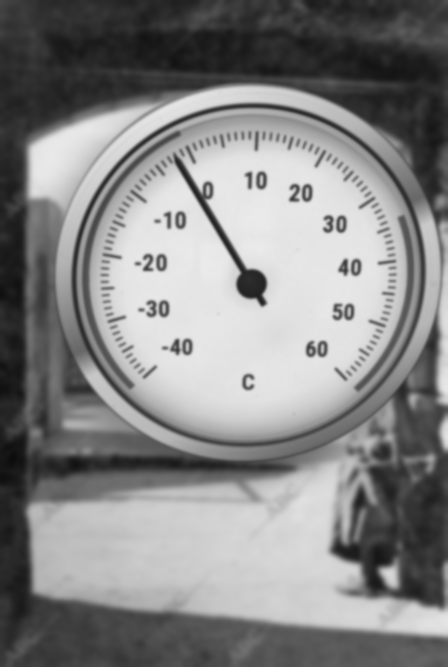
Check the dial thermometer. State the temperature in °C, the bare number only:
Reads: -2
